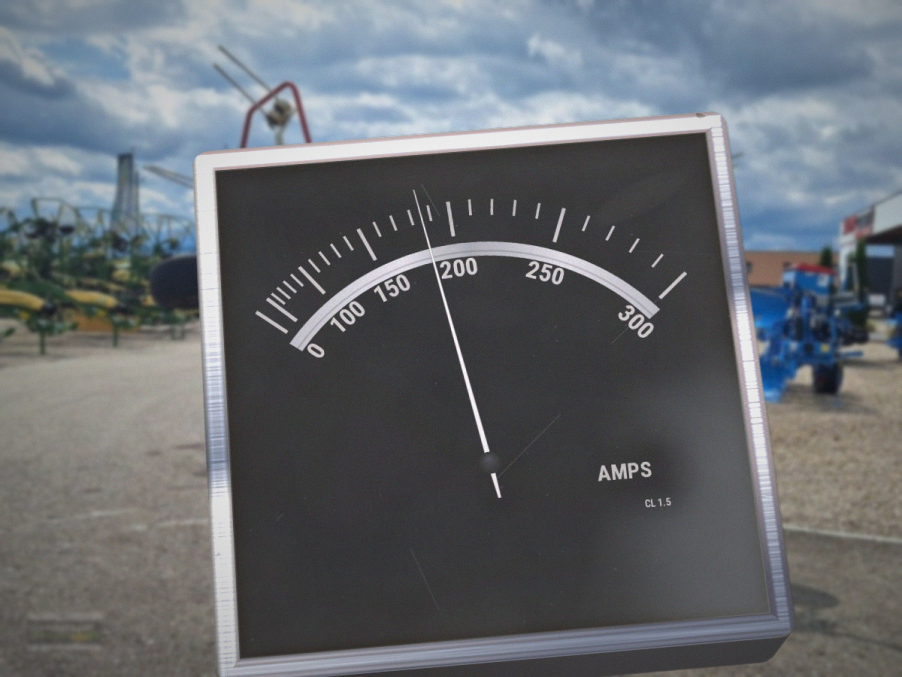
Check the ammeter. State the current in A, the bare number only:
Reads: 185
